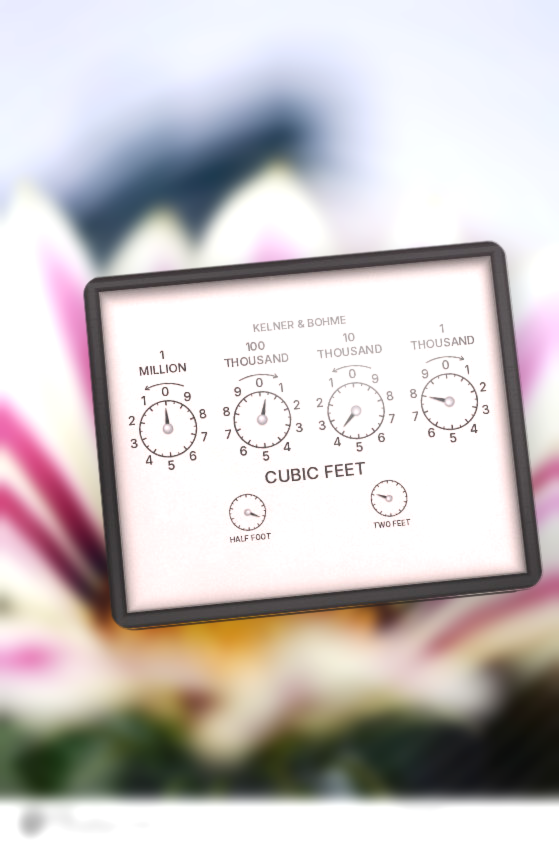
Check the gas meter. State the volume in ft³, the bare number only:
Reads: 3800
